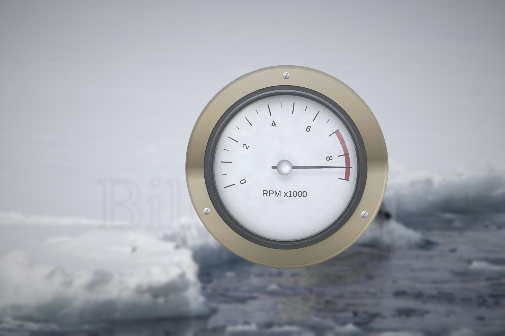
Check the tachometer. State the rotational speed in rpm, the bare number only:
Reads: 8500
